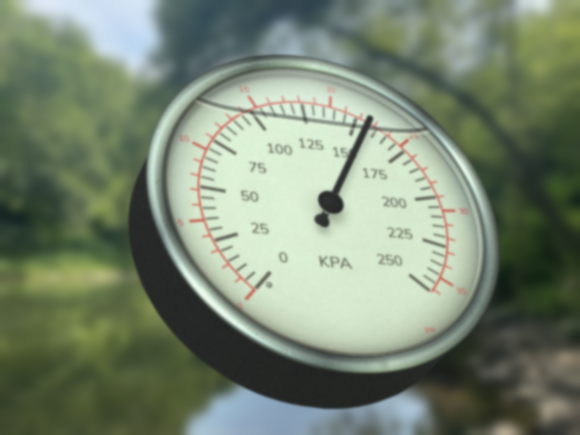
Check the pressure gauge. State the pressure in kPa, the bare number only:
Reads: 155
